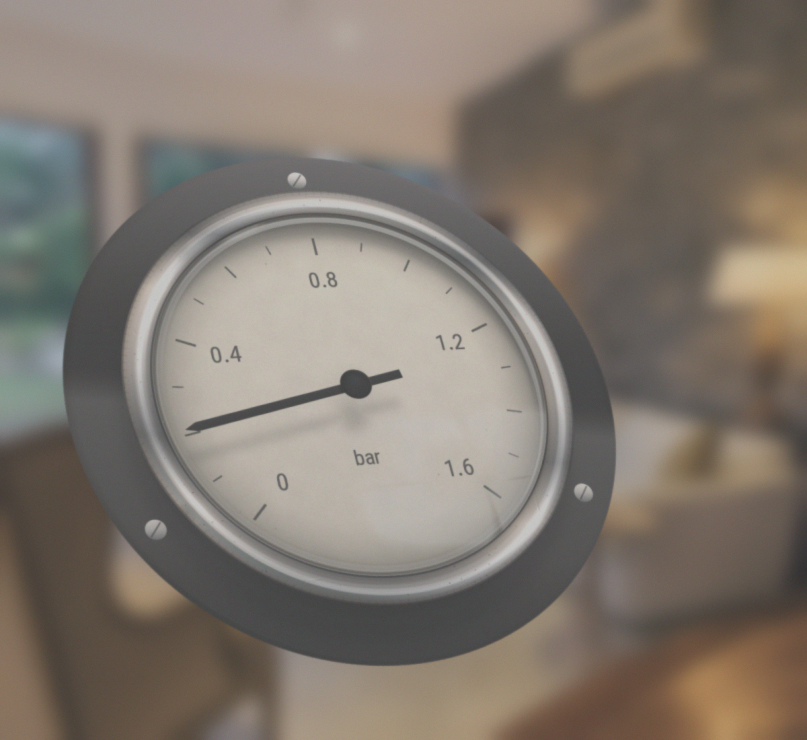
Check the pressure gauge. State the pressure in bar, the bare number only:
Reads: 0.2
